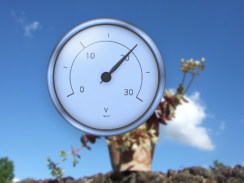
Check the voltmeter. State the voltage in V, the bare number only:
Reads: 20
